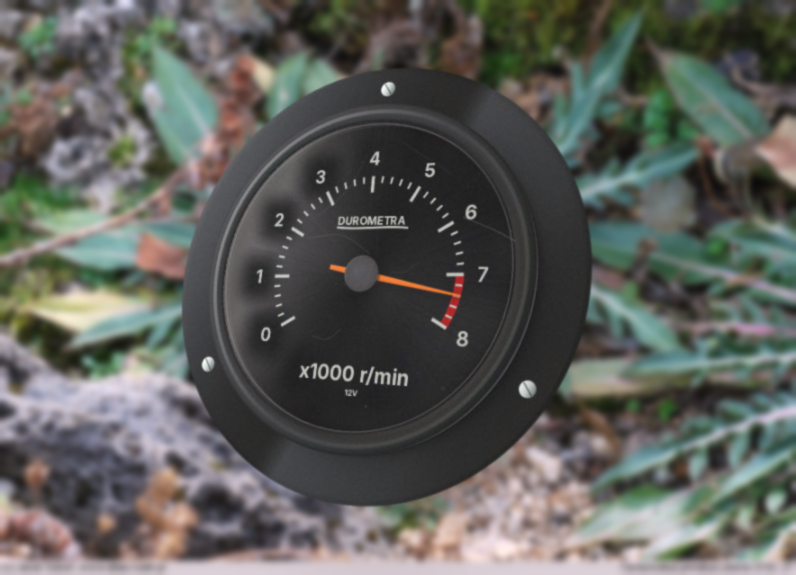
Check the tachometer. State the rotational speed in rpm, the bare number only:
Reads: 7400
